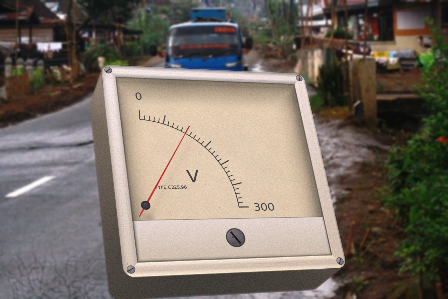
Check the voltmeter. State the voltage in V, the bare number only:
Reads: 100
